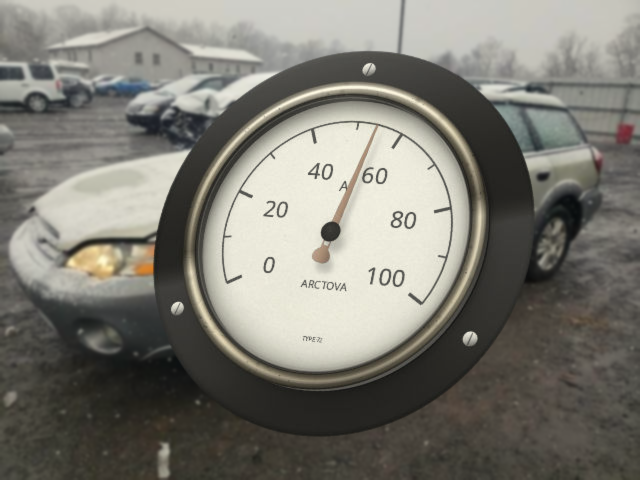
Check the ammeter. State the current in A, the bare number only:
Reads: 55
